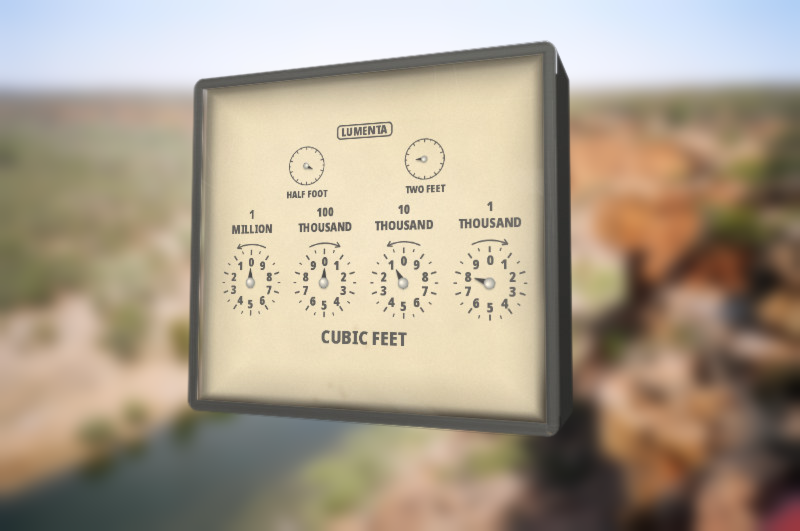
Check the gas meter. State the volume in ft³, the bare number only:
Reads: 800
